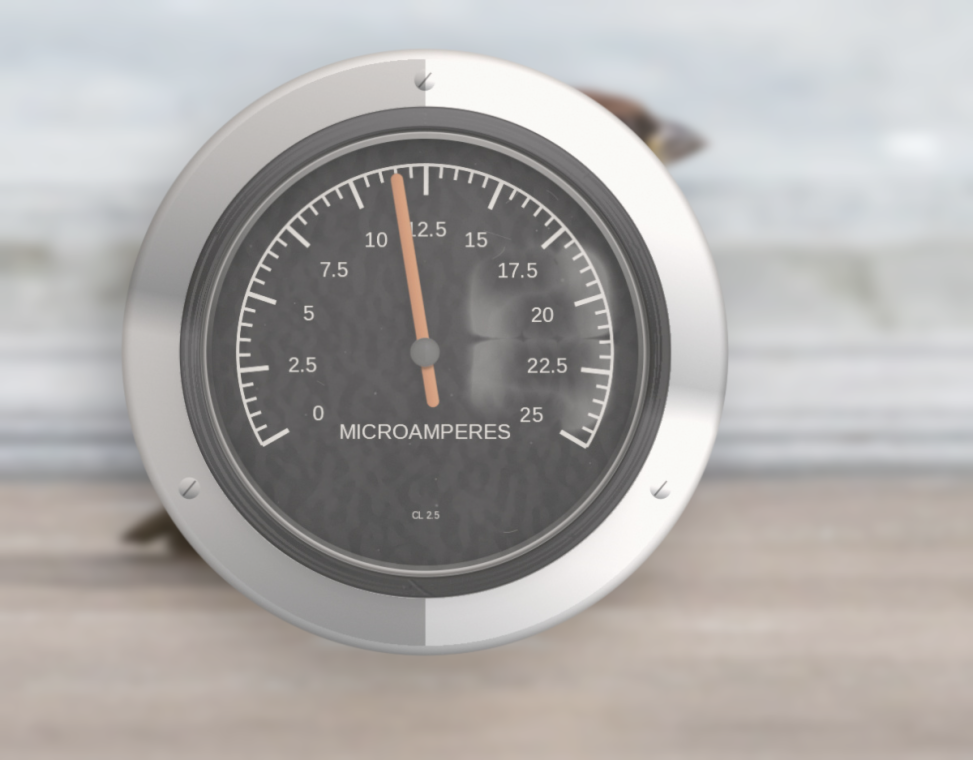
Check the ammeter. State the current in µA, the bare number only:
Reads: 11.5
